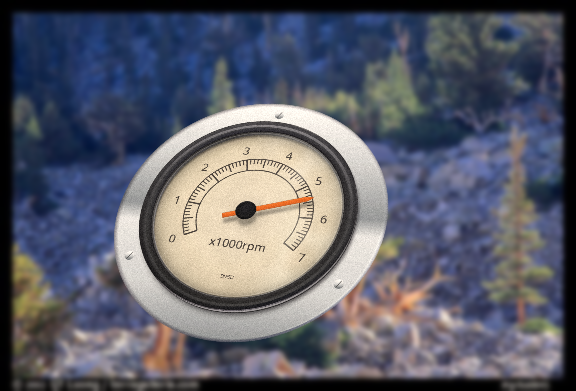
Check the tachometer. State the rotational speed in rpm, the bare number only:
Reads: 5500
